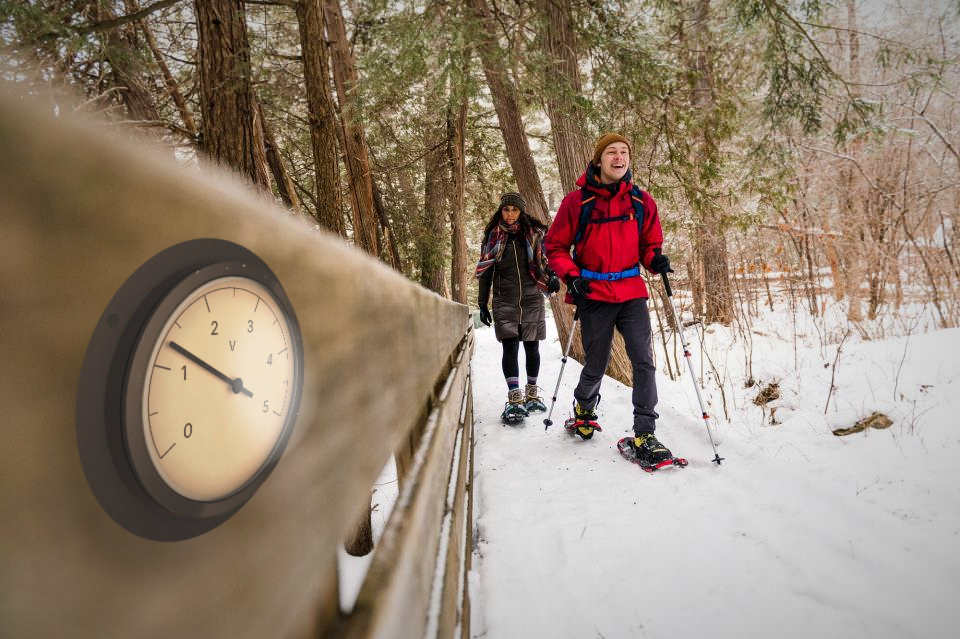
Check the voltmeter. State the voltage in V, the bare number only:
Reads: 1.25
